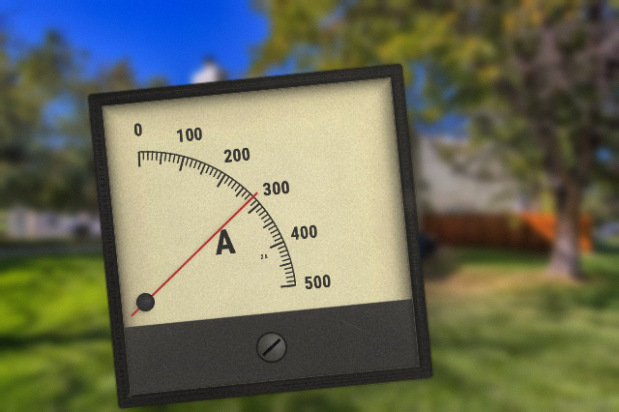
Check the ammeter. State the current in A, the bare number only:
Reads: 280
